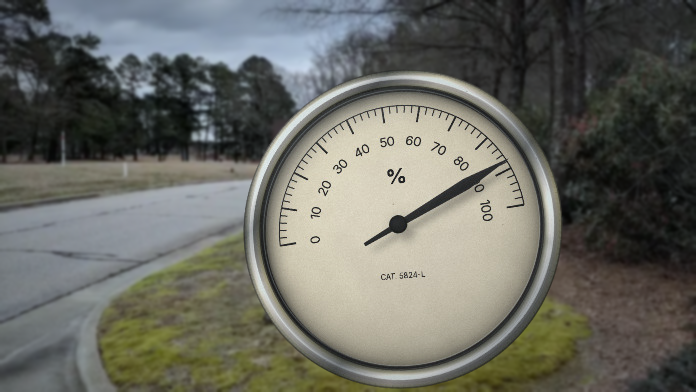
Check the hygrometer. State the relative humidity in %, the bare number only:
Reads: 88
